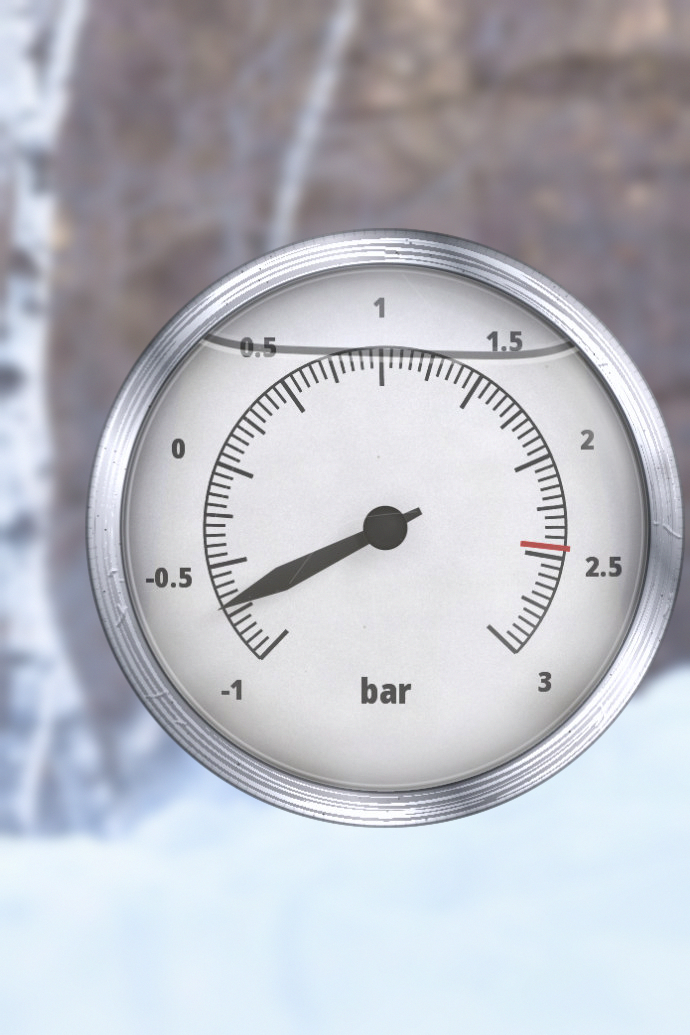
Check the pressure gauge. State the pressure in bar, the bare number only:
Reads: -0.7
